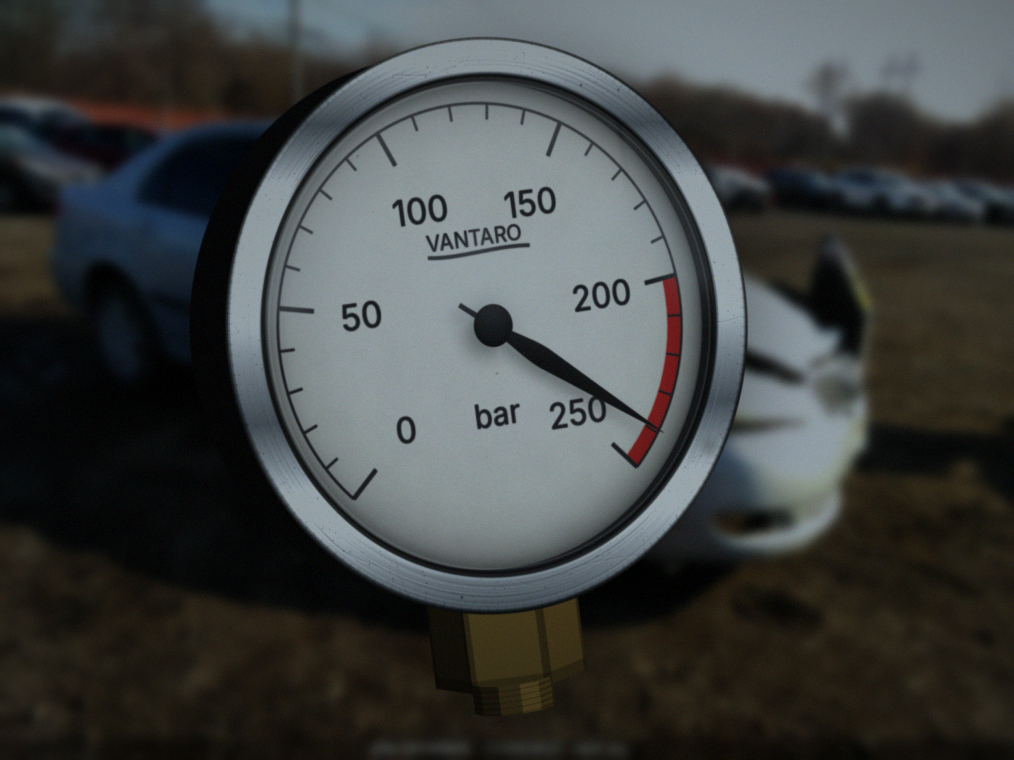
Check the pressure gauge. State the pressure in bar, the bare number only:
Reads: 240
